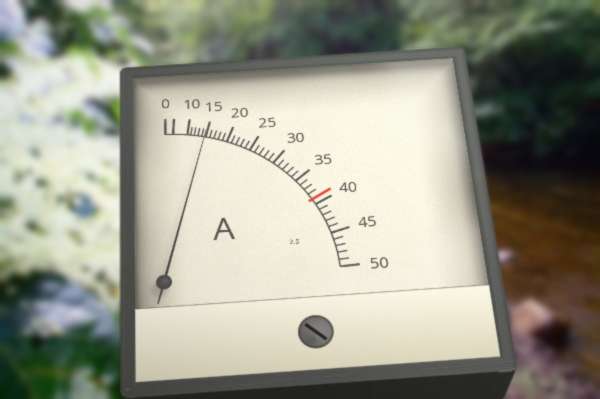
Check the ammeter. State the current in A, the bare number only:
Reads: 15
